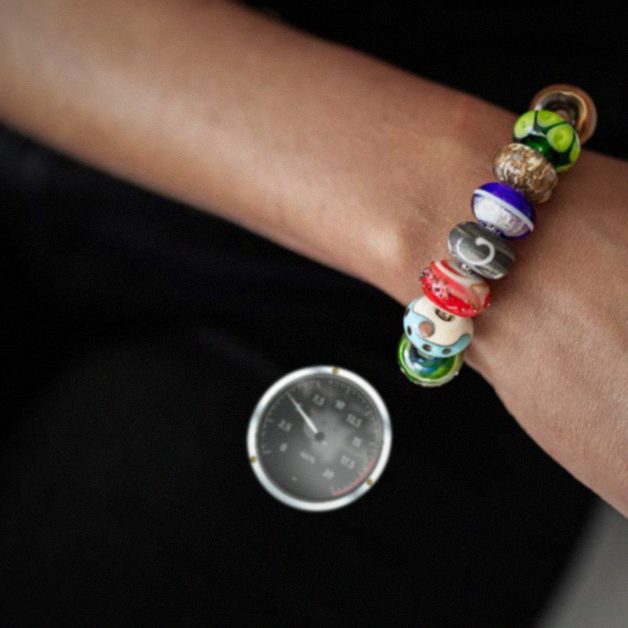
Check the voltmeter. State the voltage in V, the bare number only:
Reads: 5
